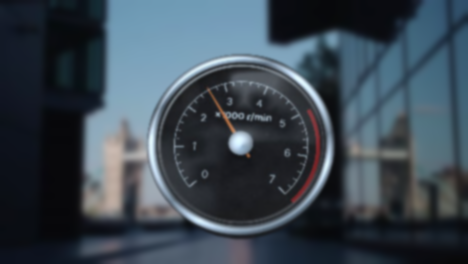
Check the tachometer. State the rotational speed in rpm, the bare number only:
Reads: 2600
